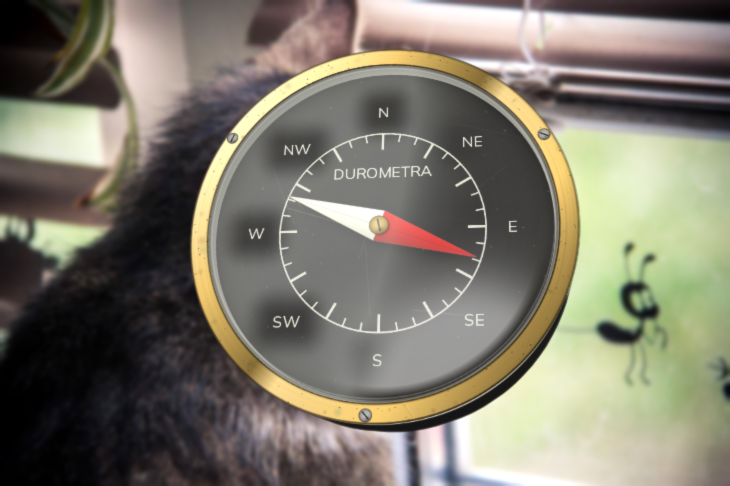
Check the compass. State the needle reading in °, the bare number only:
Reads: 110
